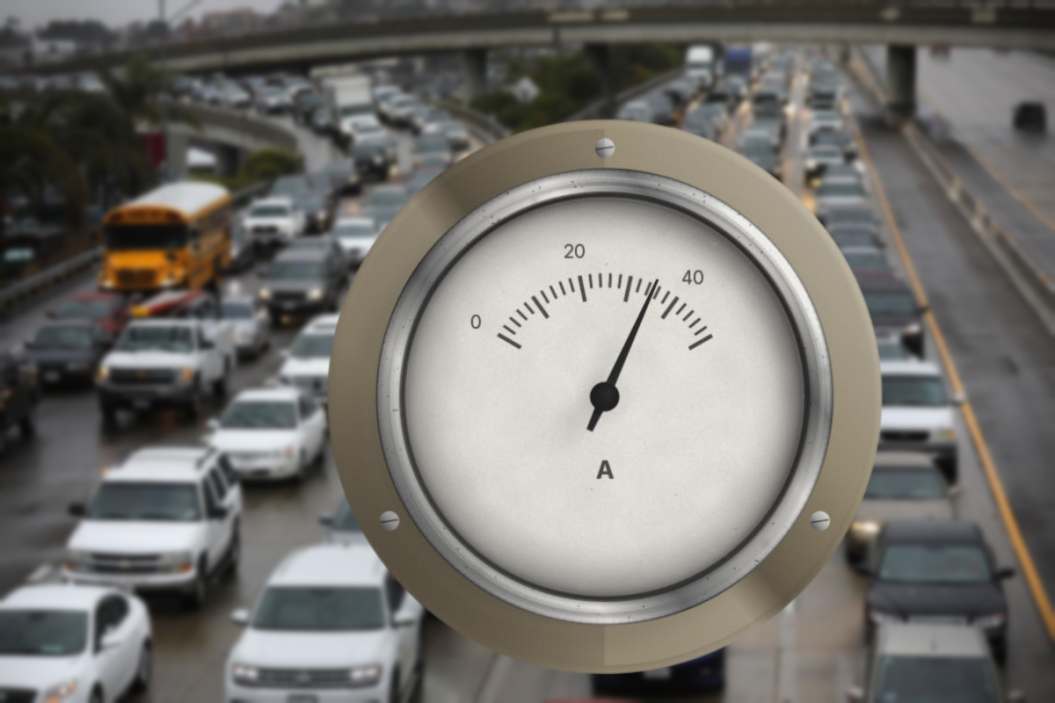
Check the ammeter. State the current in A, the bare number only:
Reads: 35
